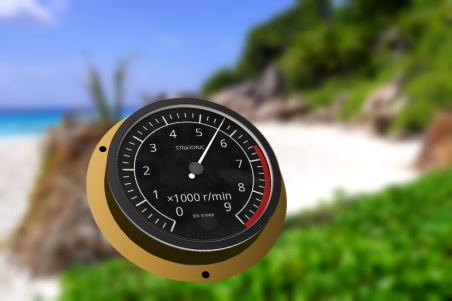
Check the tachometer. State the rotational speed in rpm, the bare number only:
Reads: 5600
